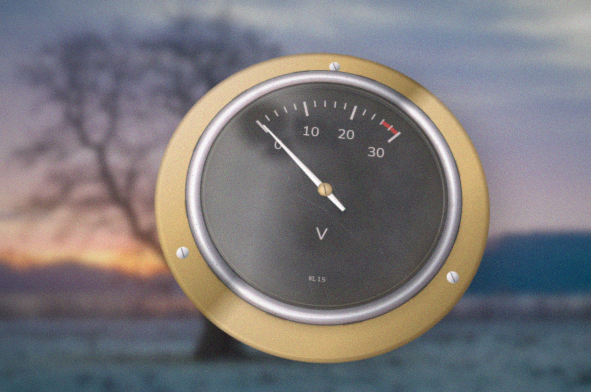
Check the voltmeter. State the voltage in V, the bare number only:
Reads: 0
